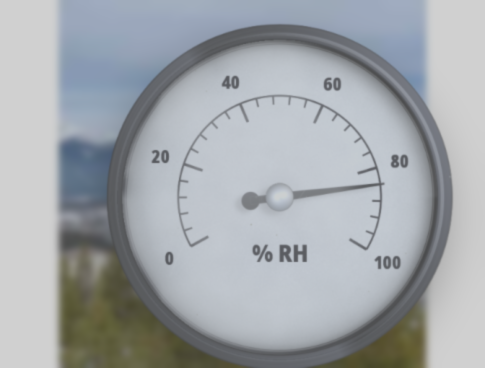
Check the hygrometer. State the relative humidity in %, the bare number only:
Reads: 84
